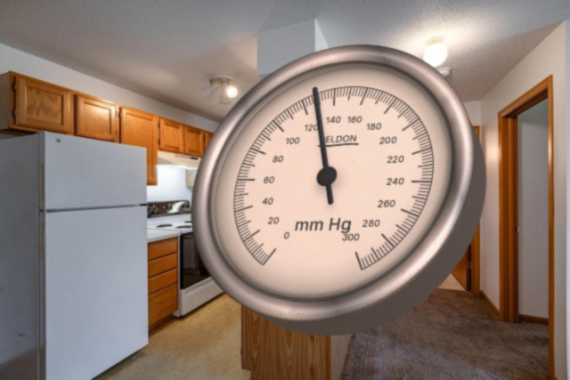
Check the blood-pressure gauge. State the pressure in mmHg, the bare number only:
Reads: 130
